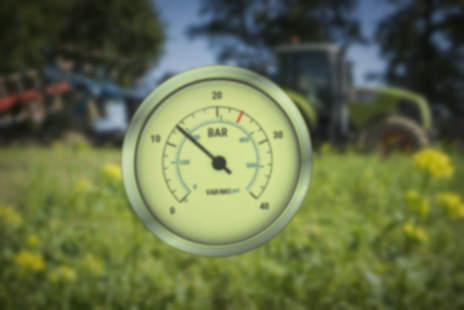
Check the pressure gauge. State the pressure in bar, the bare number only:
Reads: 13
